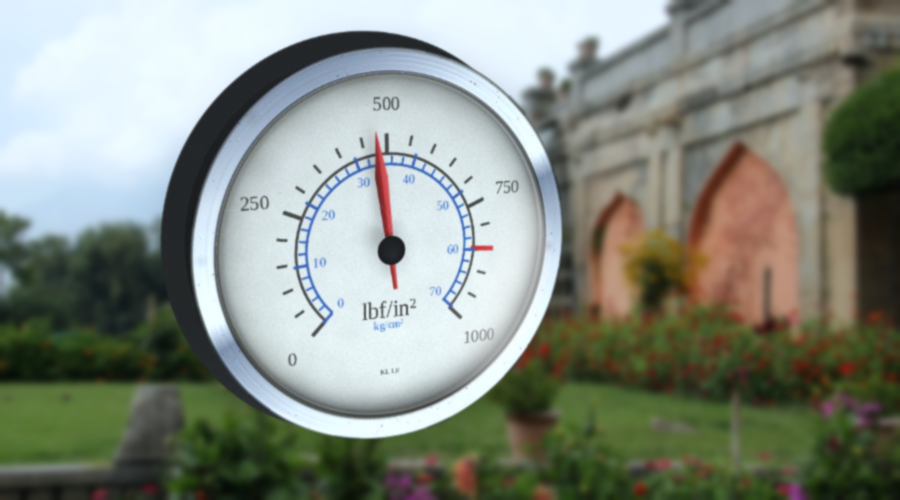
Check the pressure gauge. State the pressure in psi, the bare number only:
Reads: 475
